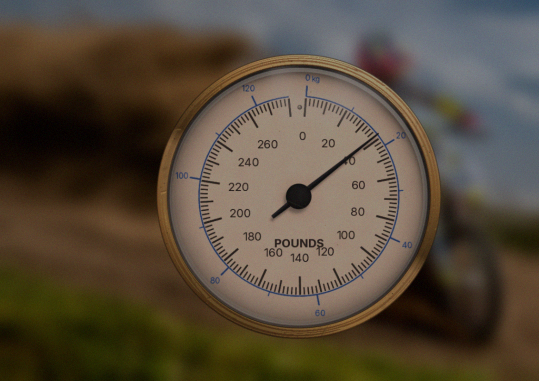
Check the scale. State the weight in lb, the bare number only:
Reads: 38
